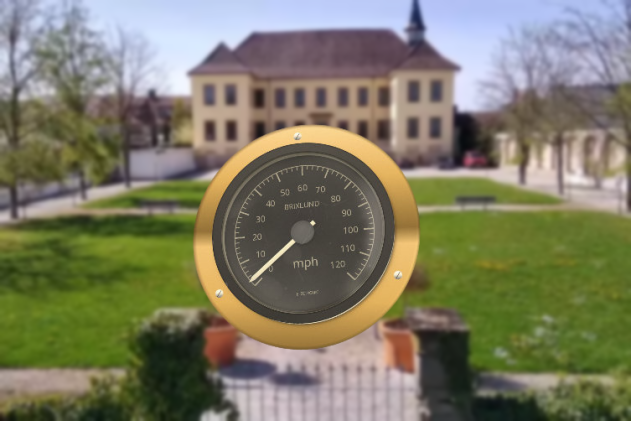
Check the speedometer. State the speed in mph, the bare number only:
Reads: 2
